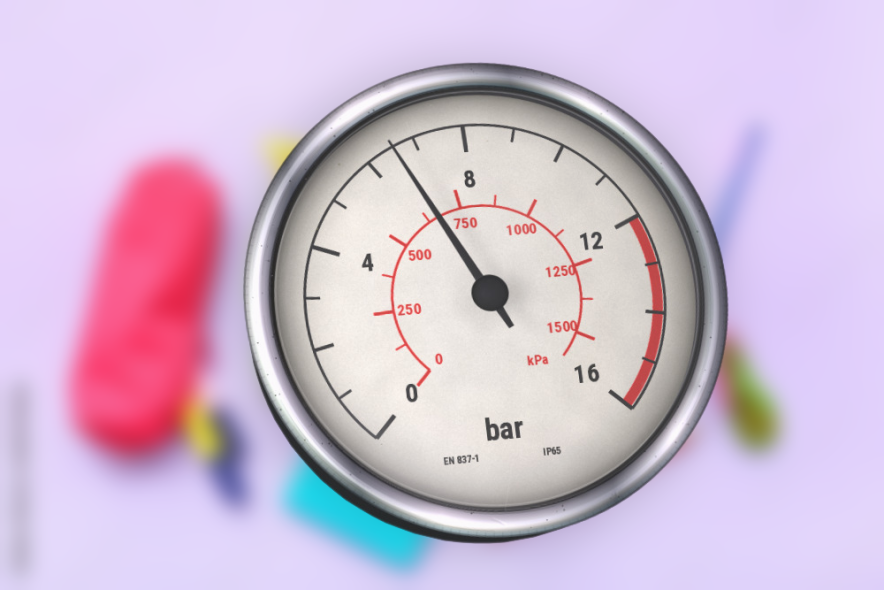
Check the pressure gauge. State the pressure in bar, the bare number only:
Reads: 6.5
